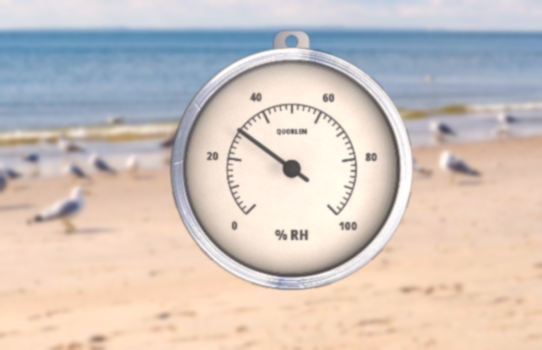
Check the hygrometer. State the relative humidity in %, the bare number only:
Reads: 30
